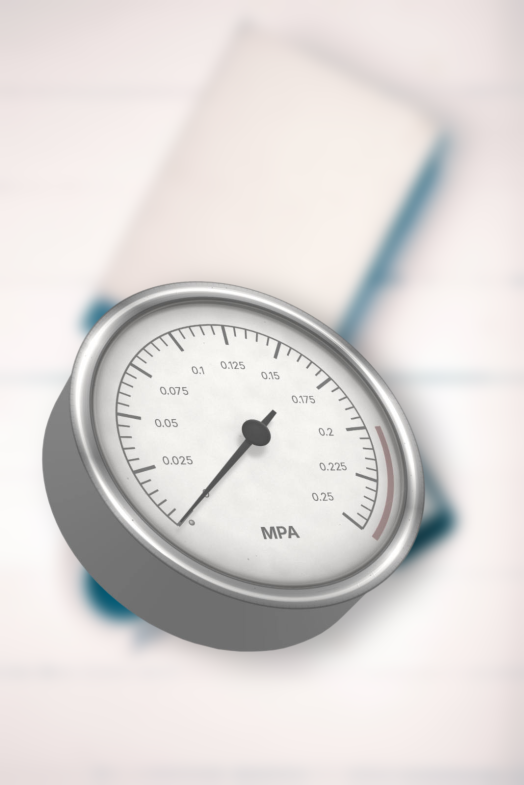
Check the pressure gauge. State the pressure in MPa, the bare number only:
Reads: 0
